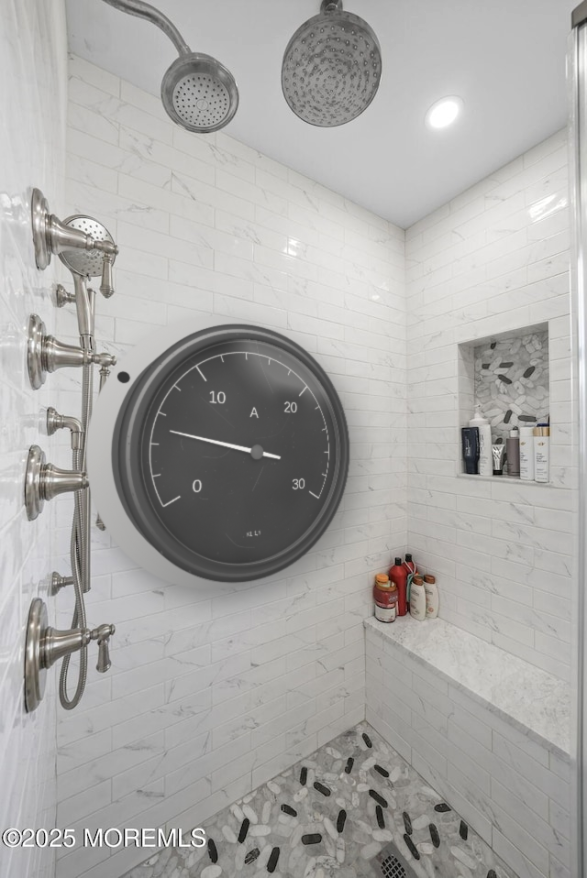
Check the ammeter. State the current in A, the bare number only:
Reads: 5
